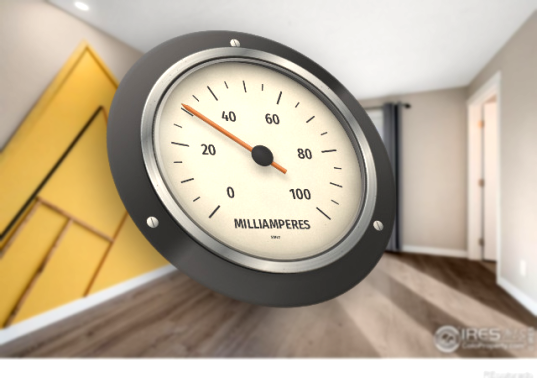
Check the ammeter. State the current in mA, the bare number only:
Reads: 30
